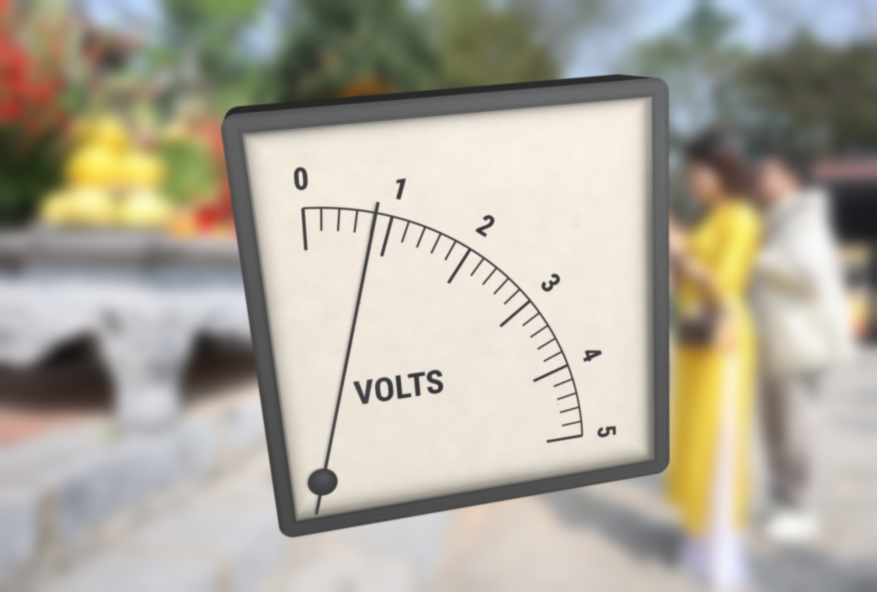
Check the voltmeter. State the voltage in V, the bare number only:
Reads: 0.8
